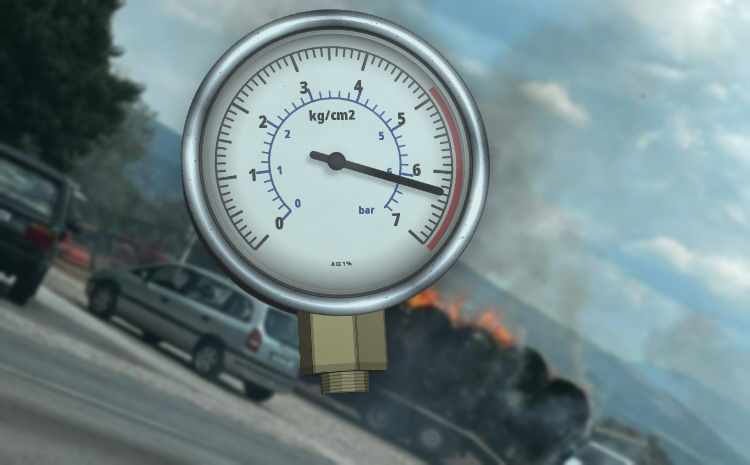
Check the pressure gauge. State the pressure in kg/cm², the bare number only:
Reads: 6.3
